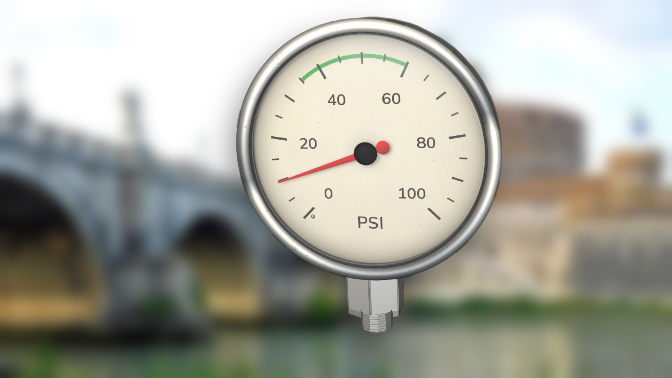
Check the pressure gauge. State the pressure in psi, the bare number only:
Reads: 10
